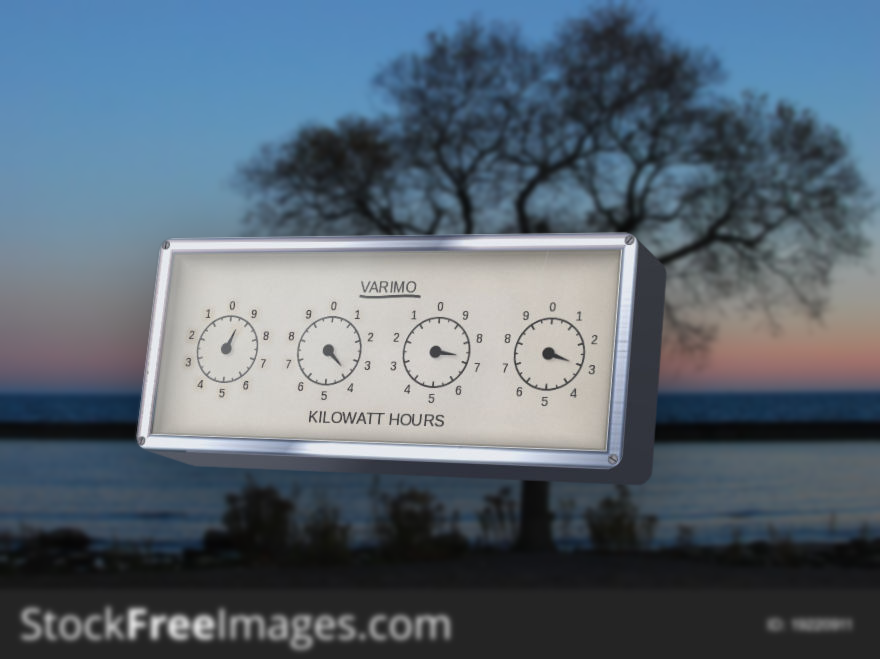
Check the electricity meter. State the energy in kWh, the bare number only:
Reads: 9373
